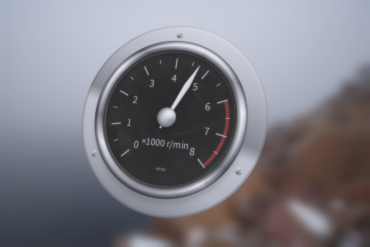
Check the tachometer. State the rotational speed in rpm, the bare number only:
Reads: 4750
